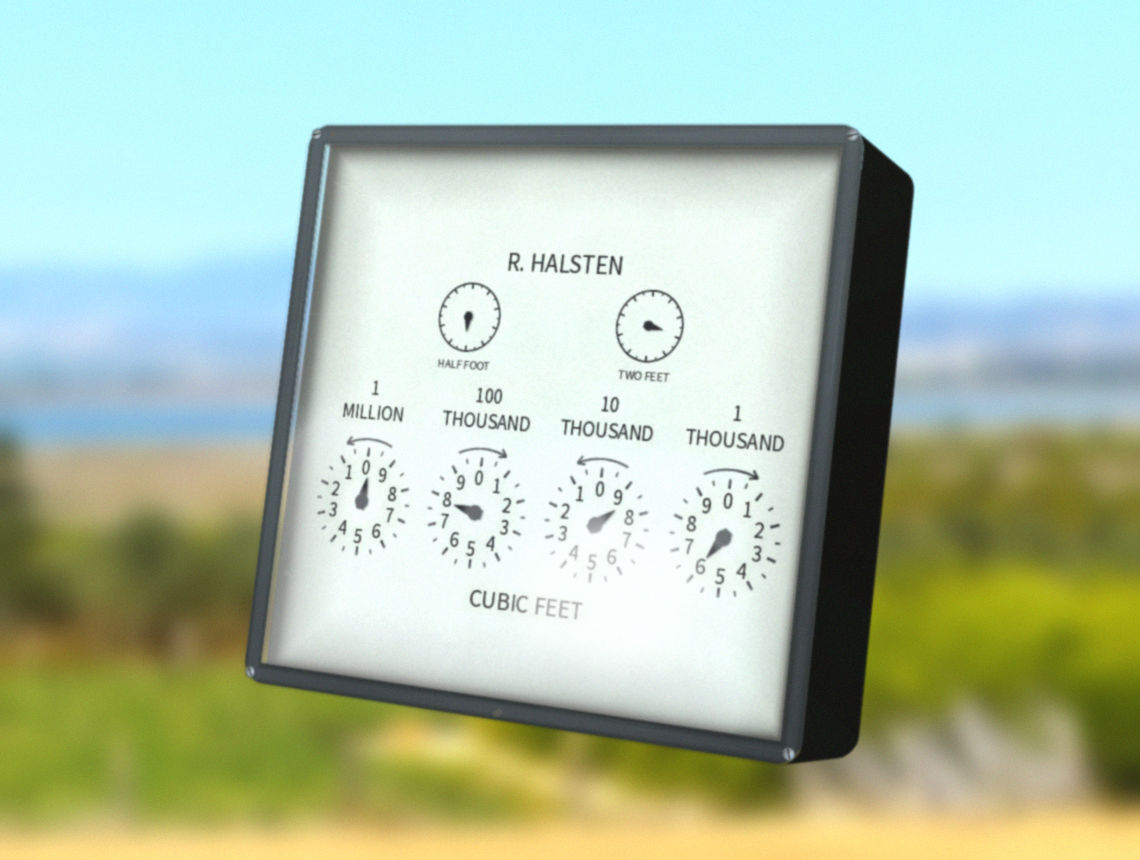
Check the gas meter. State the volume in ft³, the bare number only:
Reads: 978600
